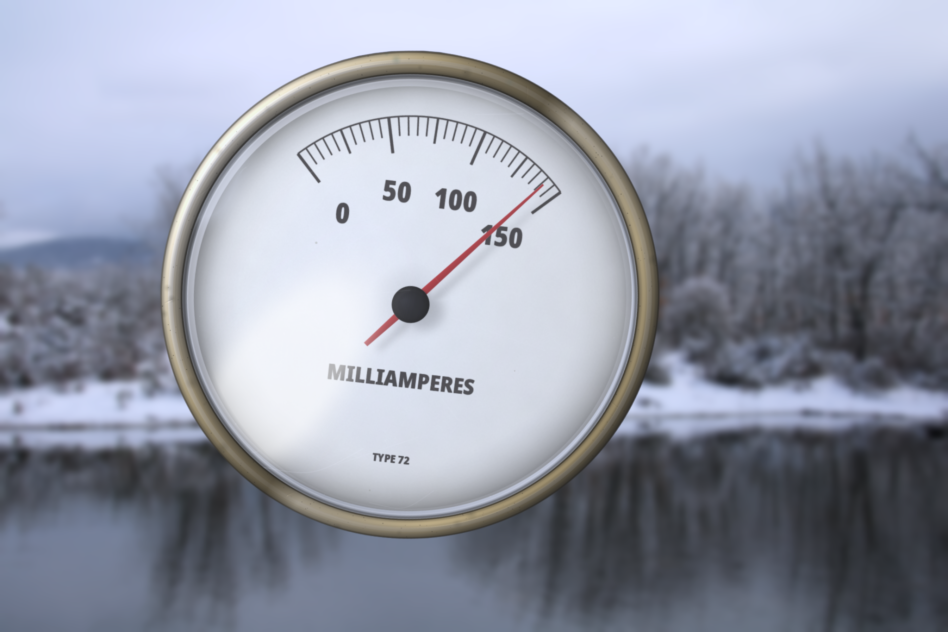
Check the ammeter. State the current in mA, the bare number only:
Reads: 140
